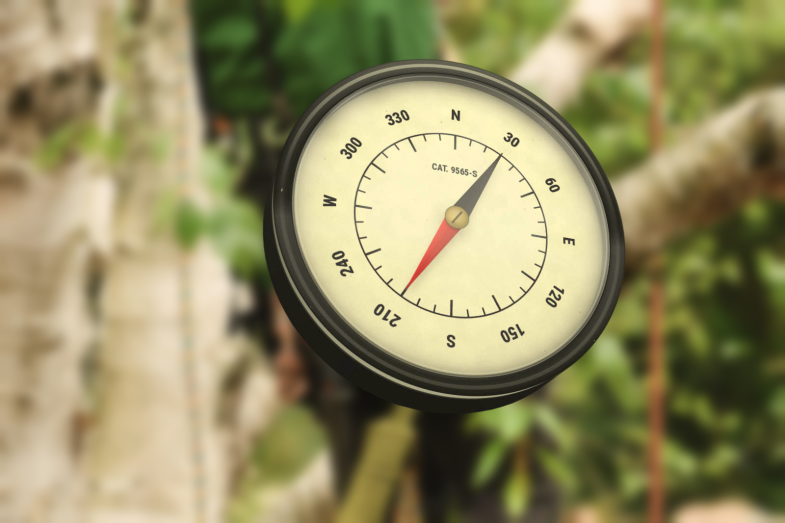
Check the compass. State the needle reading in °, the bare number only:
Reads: 210
